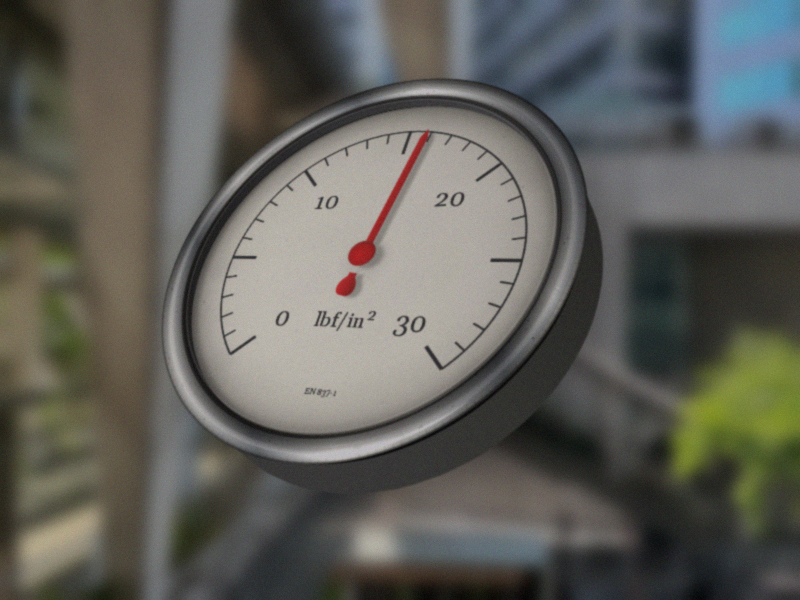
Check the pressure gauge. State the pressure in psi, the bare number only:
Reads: 16
